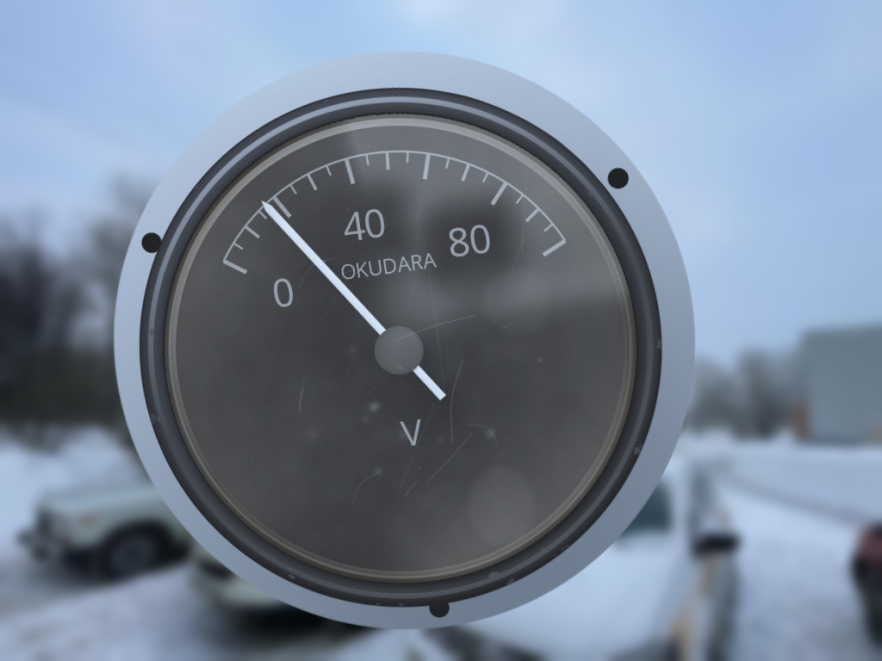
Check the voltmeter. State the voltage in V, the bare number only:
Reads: 17.5
